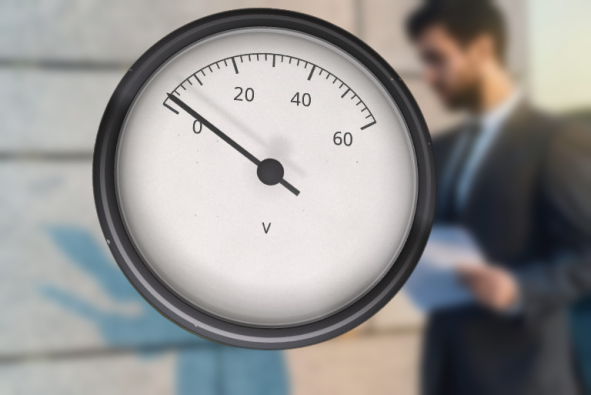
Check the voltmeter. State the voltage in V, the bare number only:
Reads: 2
